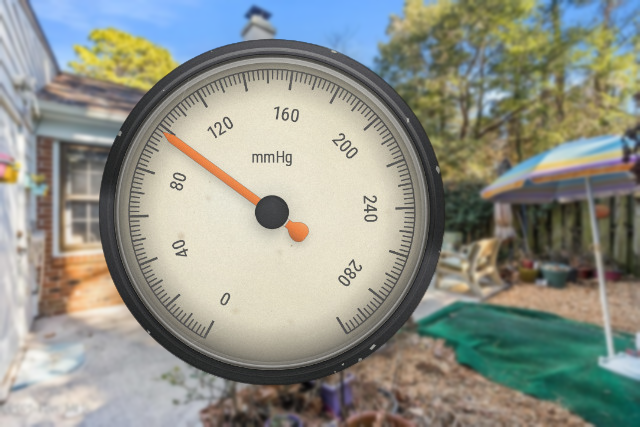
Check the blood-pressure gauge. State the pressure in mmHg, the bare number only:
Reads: 98
